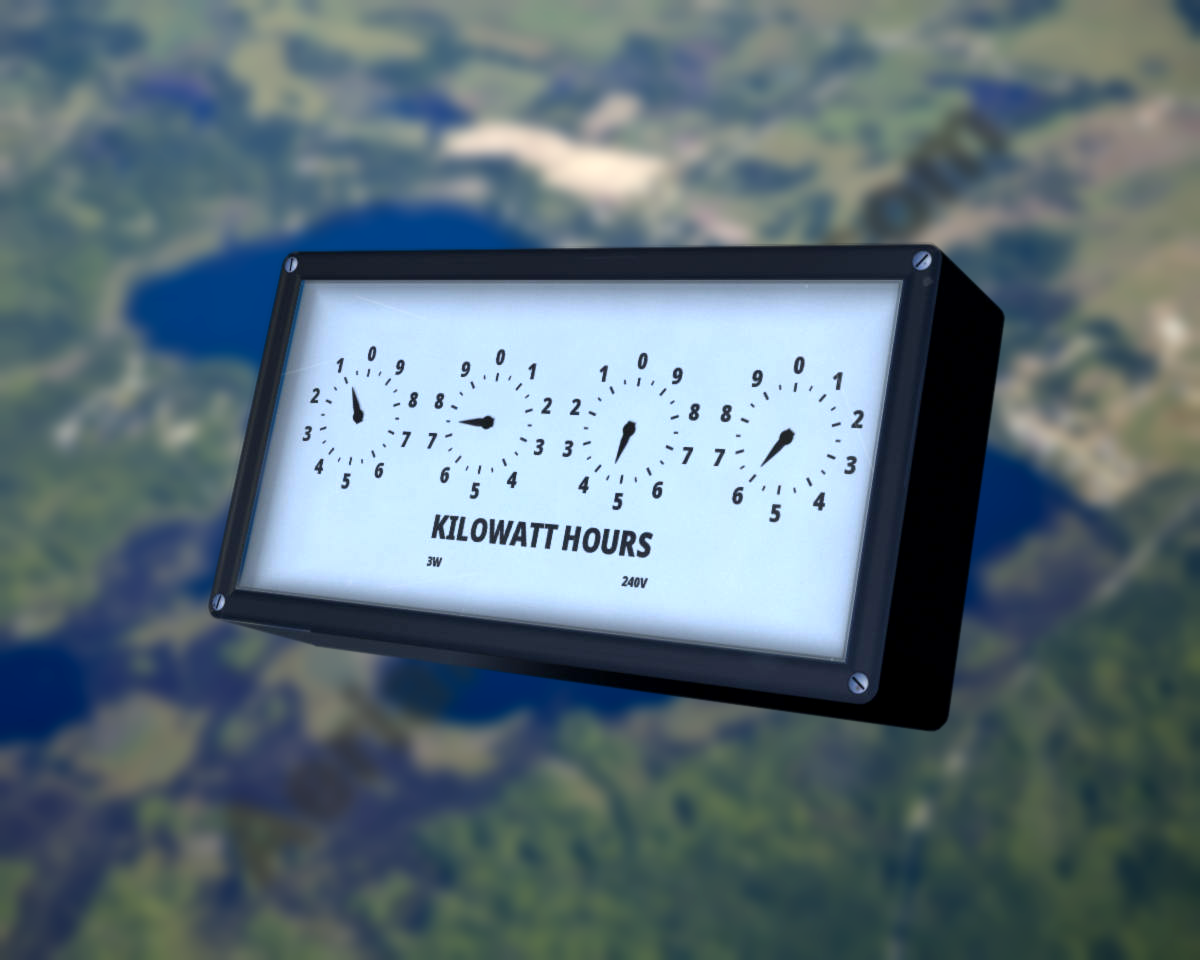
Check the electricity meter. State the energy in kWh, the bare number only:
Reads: 746
